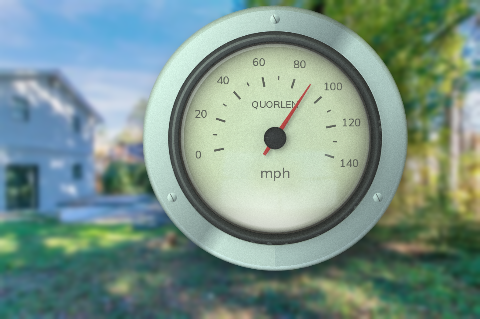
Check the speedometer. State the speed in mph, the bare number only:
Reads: 90
